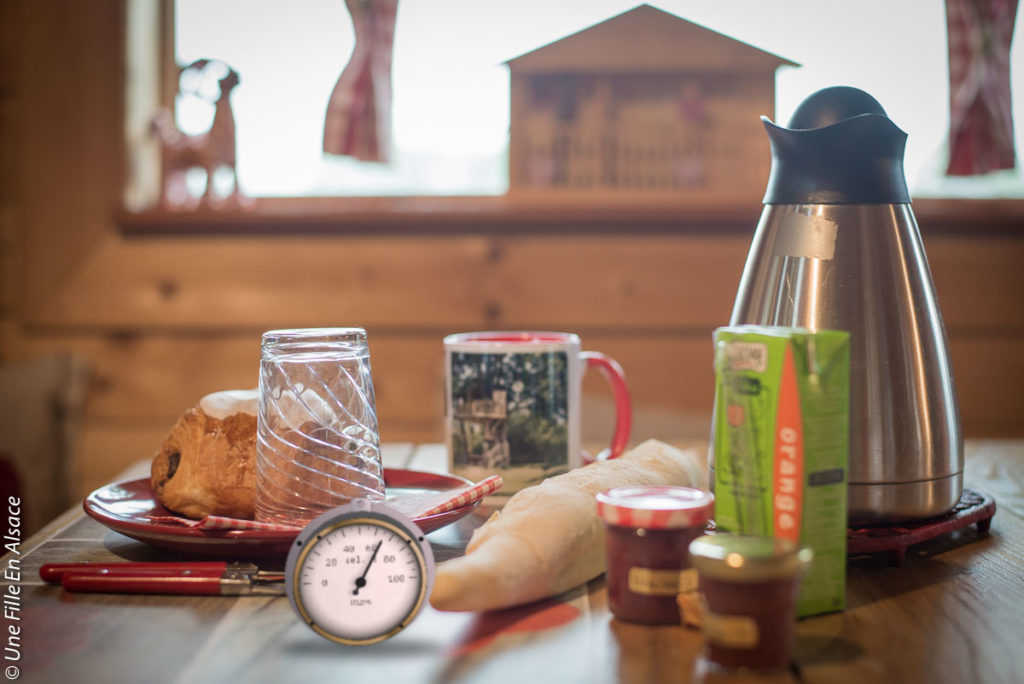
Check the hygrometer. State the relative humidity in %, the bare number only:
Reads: 65
